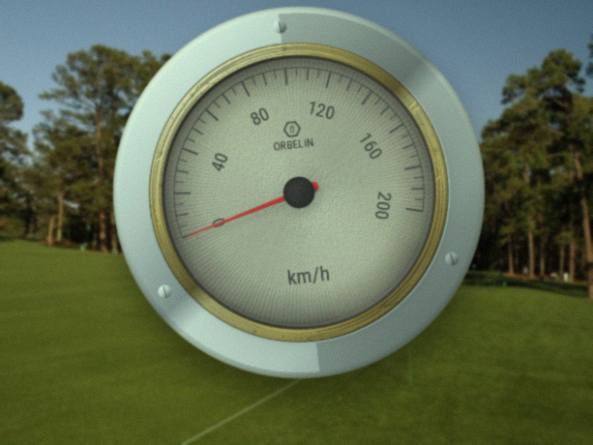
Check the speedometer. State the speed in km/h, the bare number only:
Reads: 0
